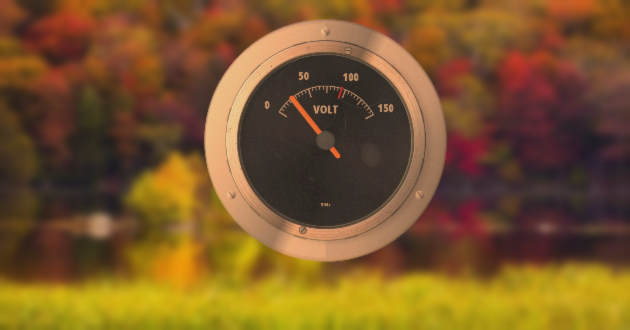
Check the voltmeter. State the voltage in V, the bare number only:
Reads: 25
